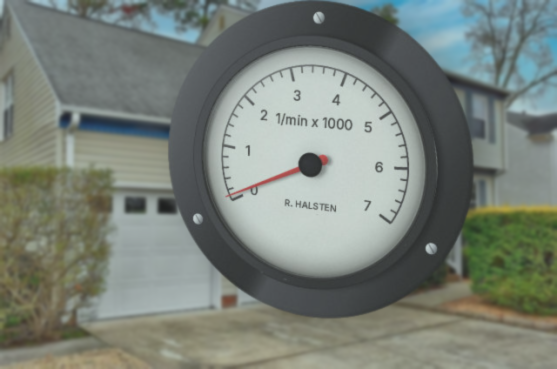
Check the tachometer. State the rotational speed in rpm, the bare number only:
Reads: 100
